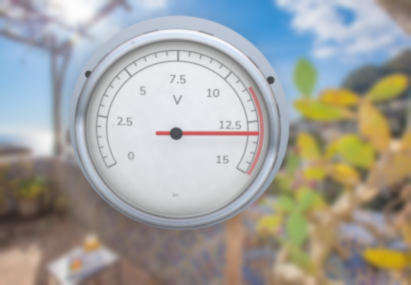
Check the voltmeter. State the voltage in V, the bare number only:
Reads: 13
